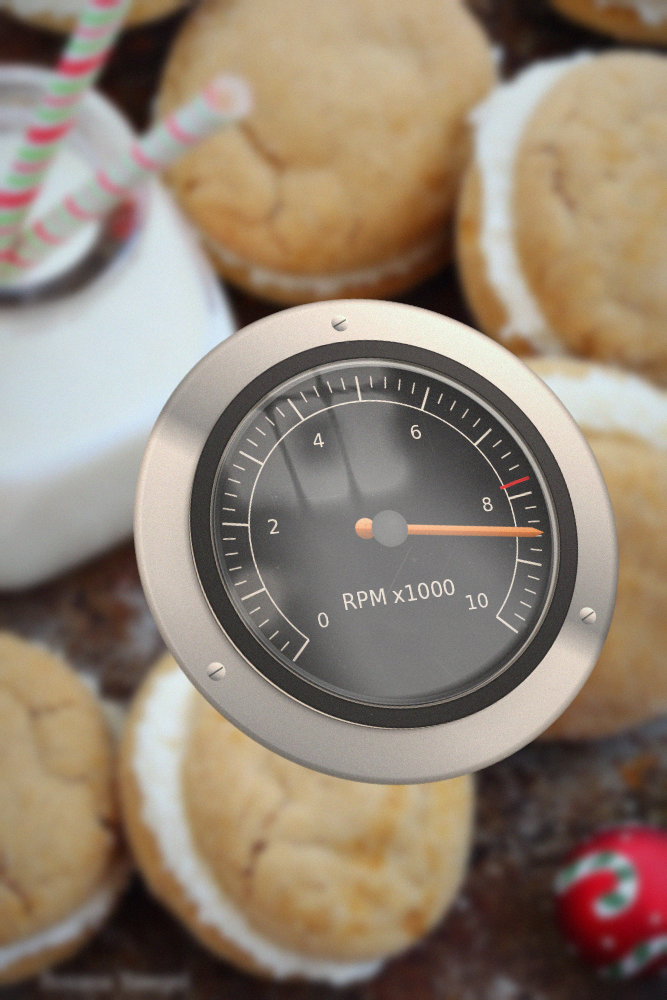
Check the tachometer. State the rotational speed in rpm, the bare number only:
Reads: 8600
